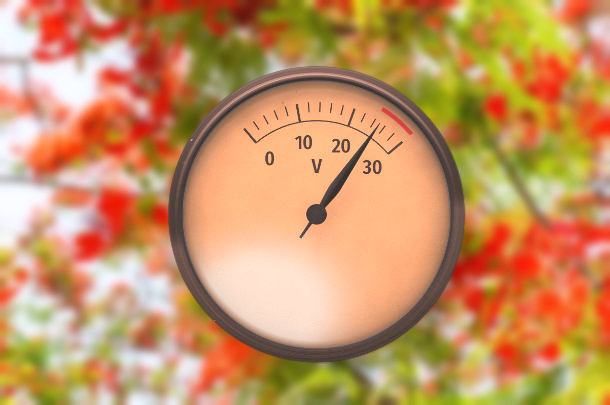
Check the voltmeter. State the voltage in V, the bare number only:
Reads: 25
